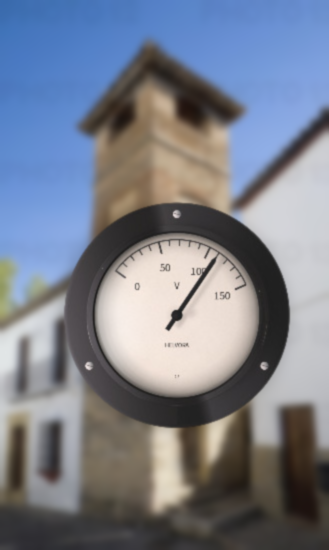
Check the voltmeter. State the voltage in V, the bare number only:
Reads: 110
